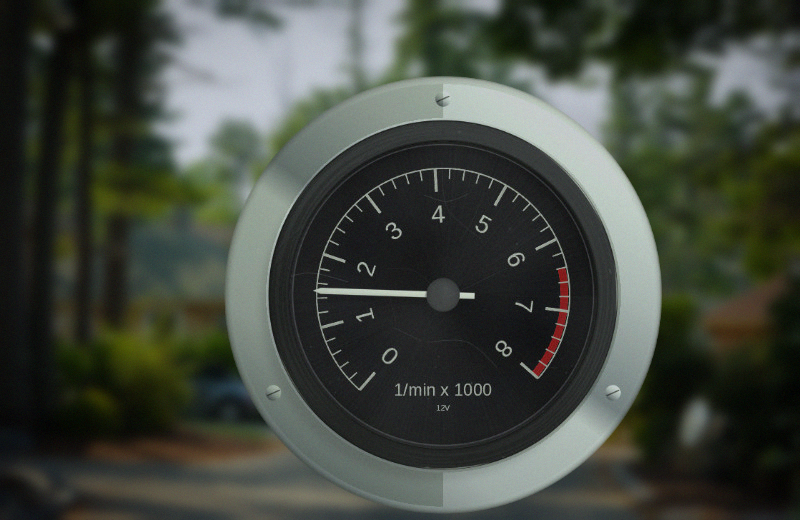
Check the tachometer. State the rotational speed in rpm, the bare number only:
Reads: 1500
